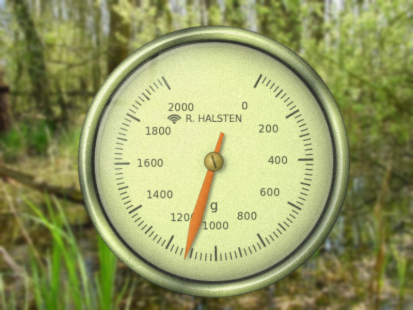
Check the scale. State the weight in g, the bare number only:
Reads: 1120
